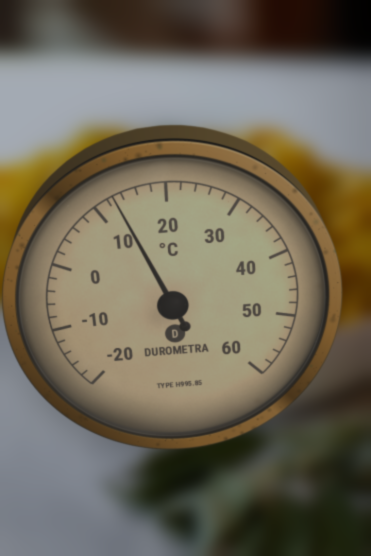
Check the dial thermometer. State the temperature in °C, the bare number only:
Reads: 13
